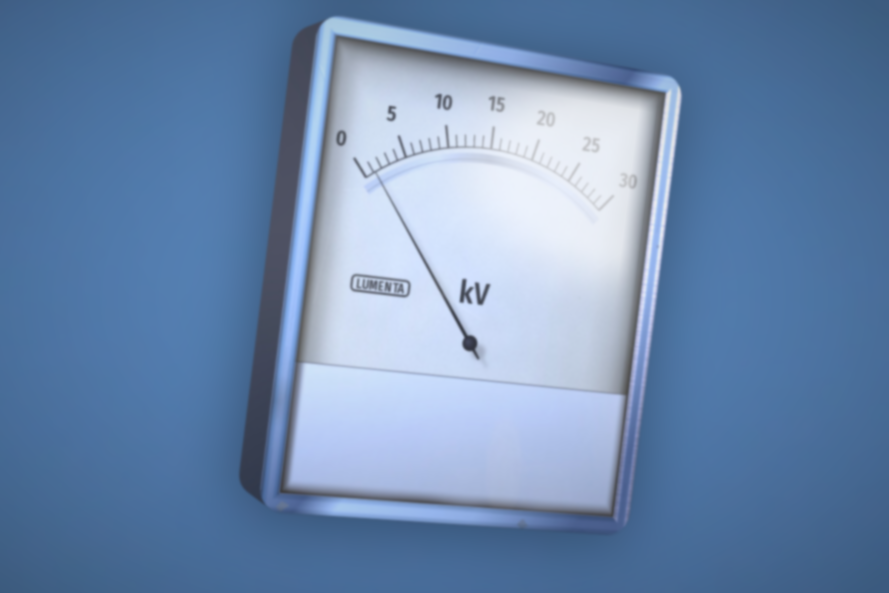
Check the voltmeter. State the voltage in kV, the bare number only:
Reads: 1
